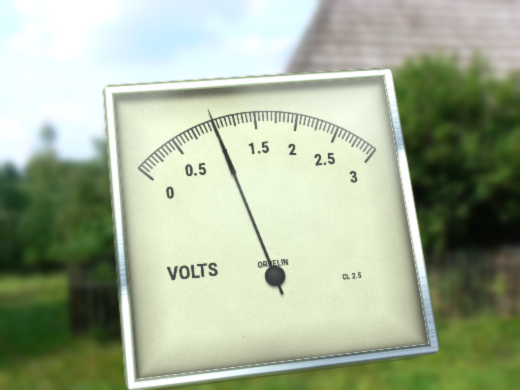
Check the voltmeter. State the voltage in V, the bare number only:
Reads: 1
